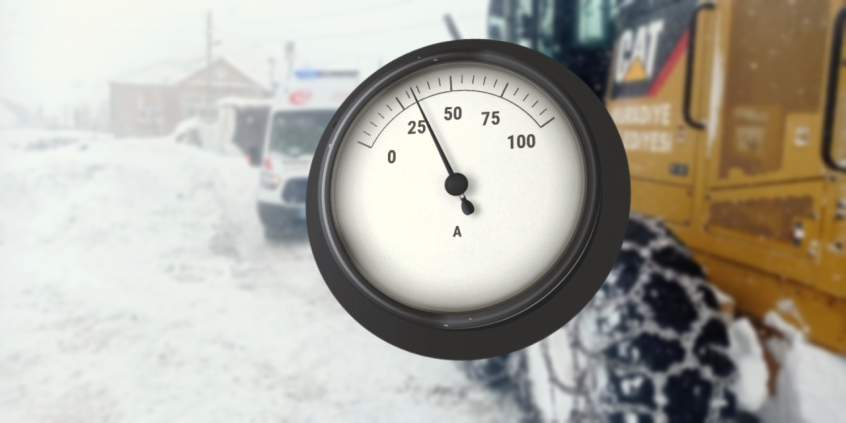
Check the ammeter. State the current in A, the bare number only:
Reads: 32.5
